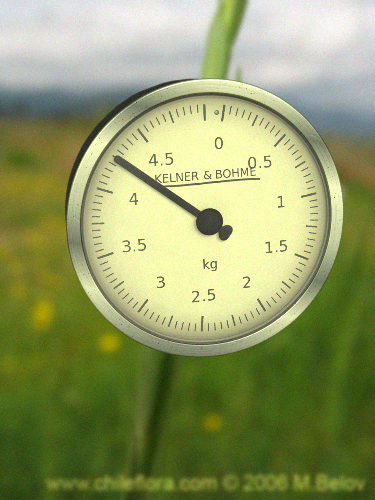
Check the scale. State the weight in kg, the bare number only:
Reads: 4.25
